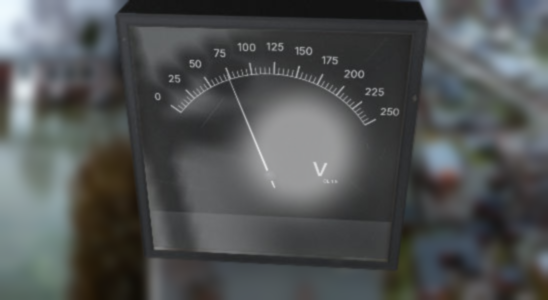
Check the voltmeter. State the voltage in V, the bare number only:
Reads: 75
